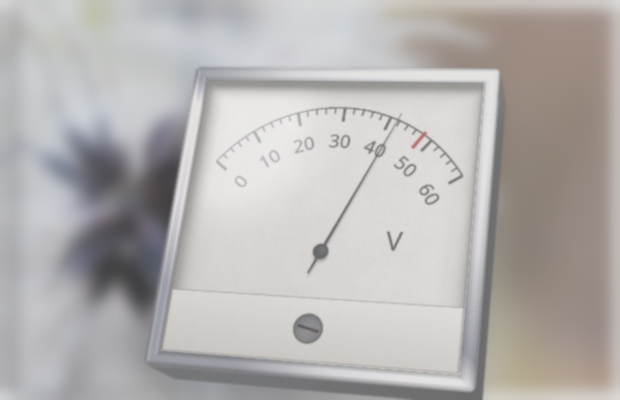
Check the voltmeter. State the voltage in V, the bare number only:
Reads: 42
